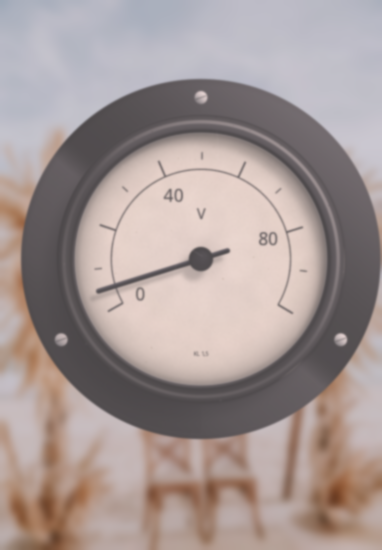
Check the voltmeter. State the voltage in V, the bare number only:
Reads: 5
